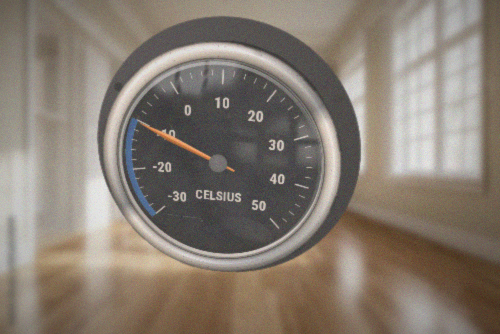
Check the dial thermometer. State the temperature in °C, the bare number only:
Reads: -10
